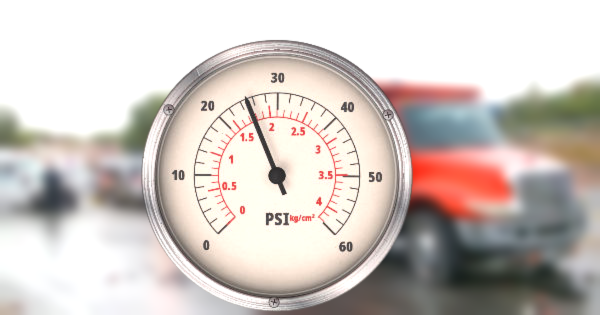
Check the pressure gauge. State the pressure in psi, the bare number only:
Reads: 25
